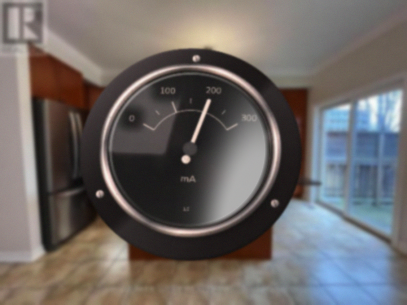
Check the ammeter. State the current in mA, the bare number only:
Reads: 200
